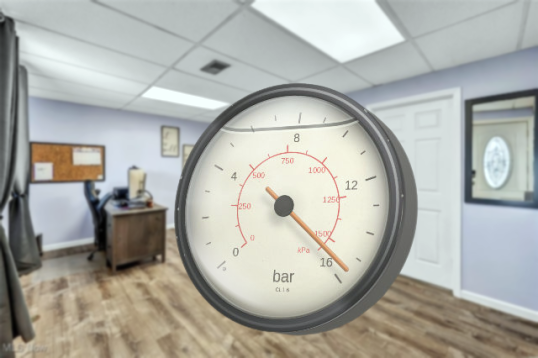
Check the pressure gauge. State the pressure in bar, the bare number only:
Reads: 15.5
